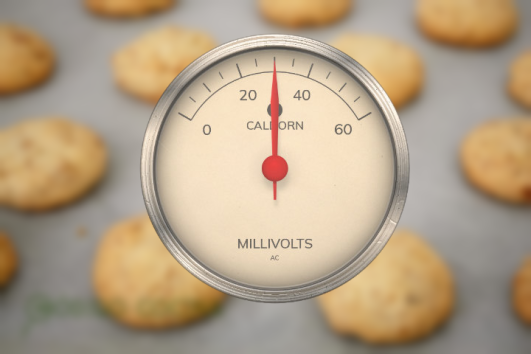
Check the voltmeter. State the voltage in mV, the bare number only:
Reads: 30
